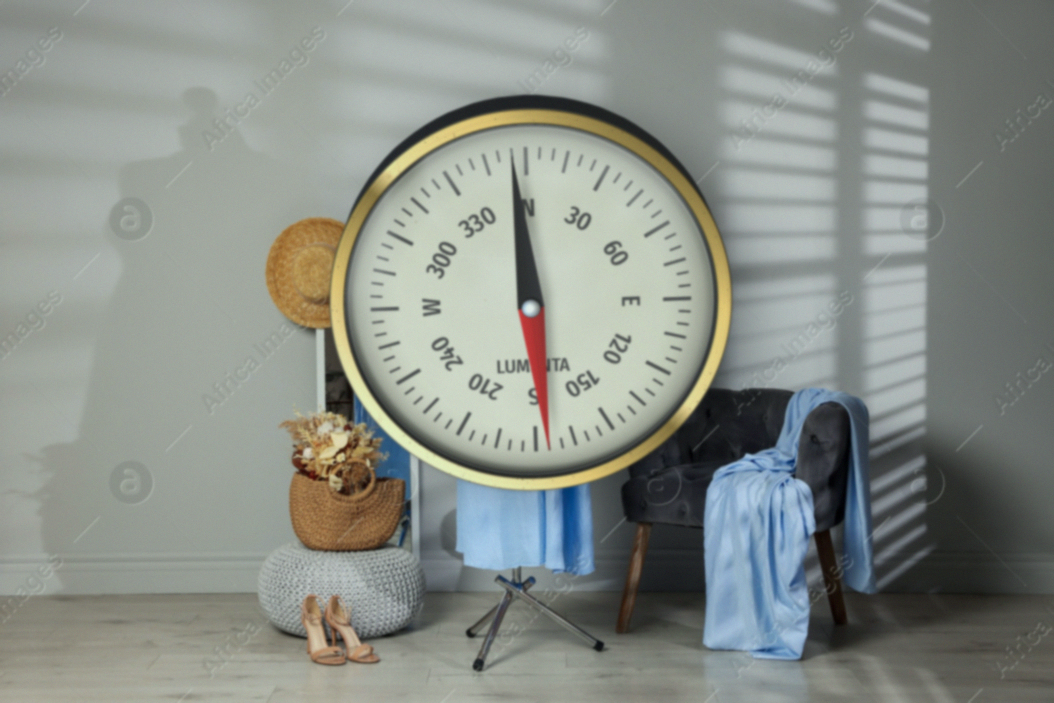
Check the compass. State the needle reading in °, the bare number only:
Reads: 175
